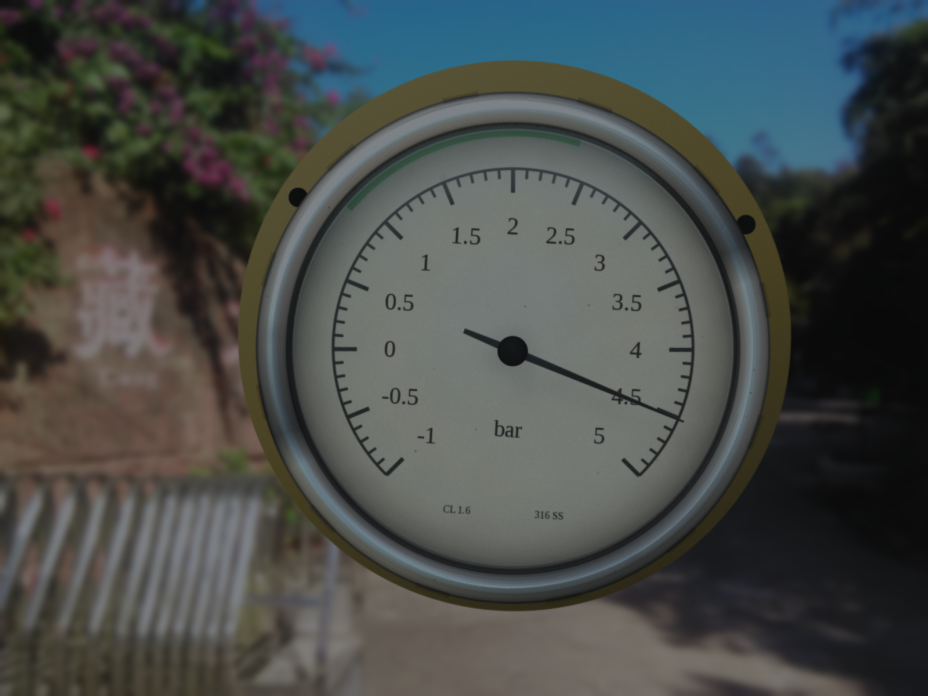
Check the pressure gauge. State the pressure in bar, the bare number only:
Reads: 4.5
